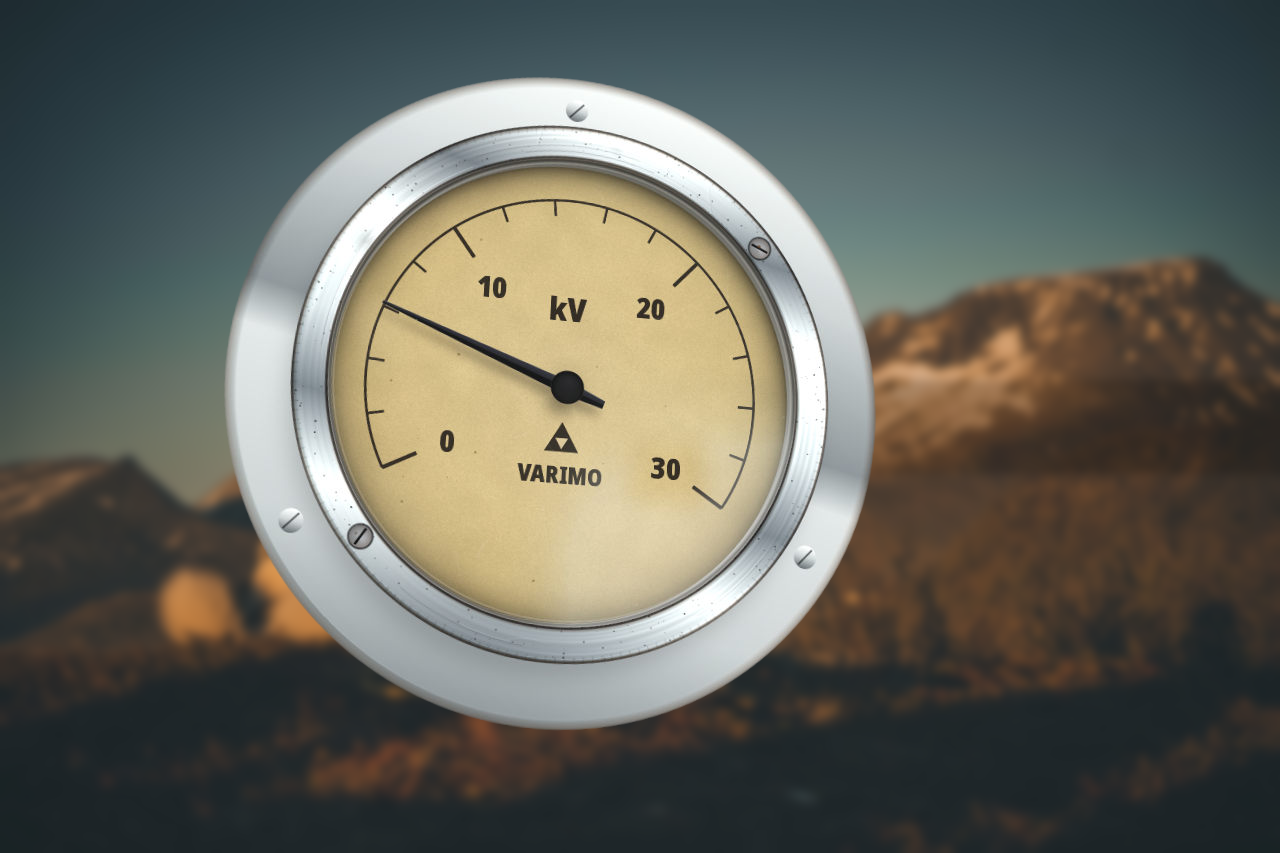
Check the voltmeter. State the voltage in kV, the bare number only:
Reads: 6
